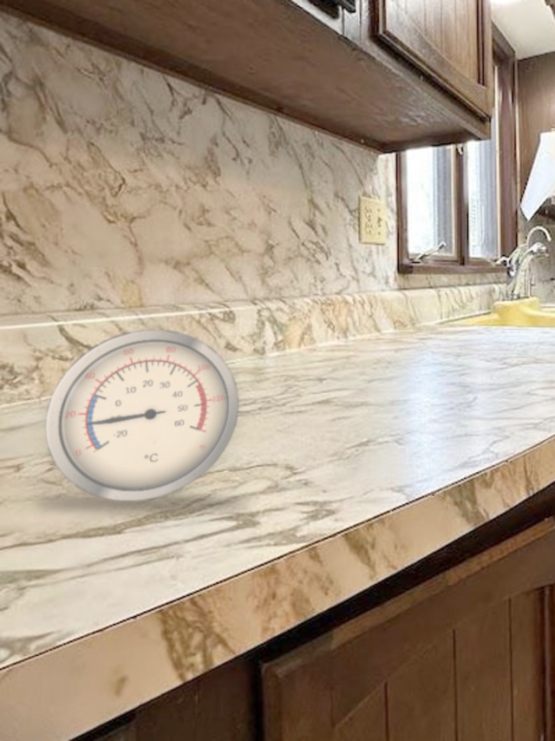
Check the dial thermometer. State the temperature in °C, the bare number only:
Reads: -10
